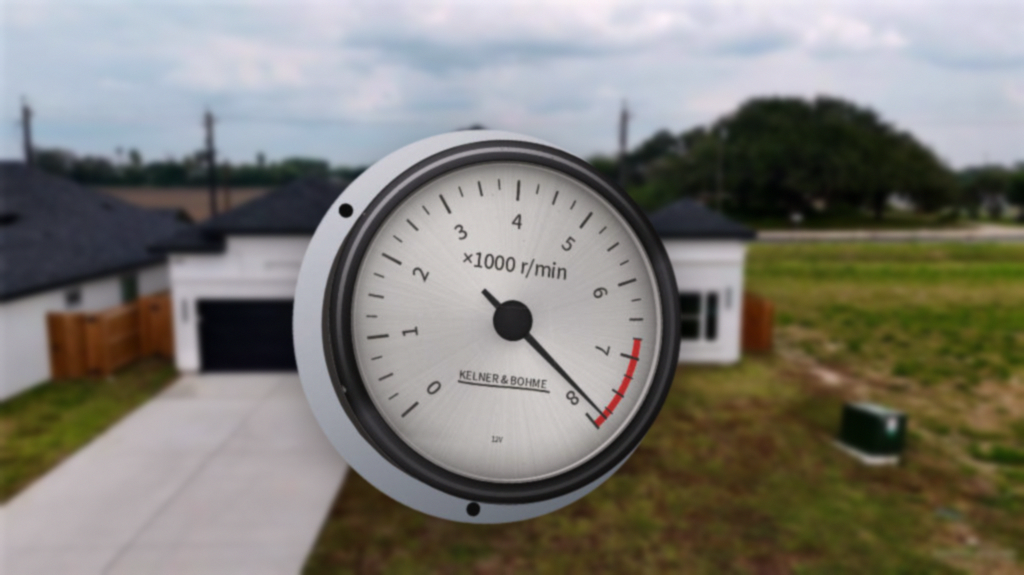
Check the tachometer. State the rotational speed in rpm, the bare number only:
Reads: 7875
